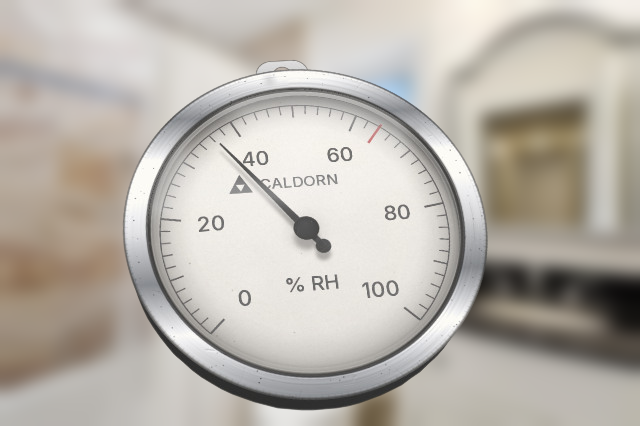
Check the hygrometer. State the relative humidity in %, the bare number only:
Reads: 36
